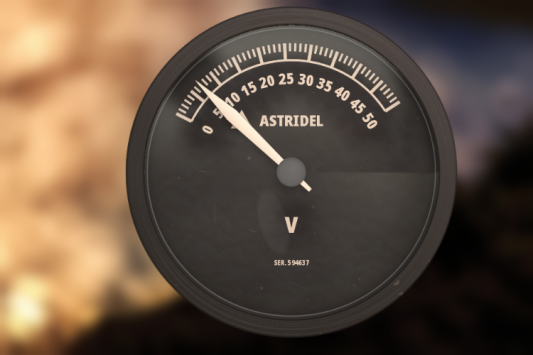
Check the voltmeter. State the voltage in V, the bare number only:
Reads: 7
